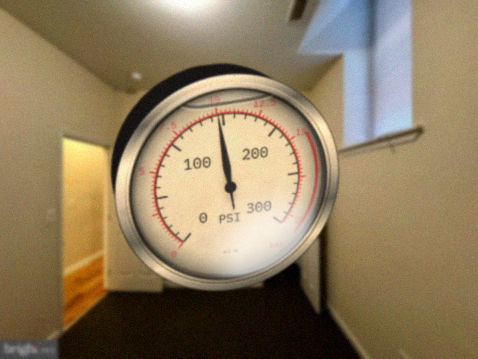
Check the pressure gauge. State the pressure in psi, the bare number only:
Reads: 145
